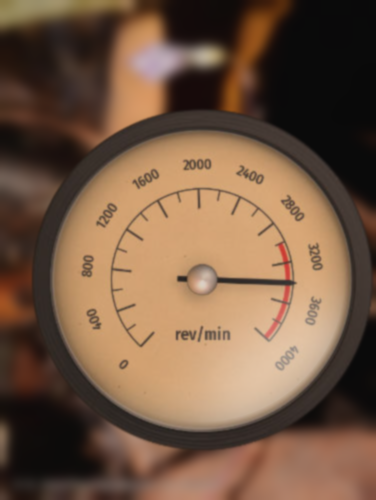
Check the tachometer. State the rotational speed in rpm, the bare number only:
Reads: 3400
